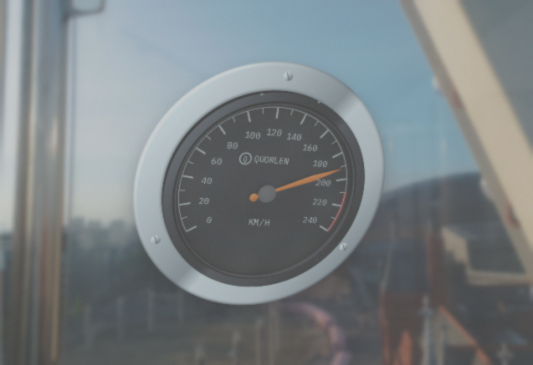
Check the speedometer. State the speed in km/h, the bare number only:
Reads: 190
